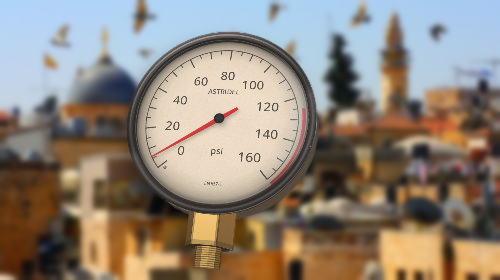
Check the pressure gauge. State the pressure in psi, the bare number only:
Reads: 5
